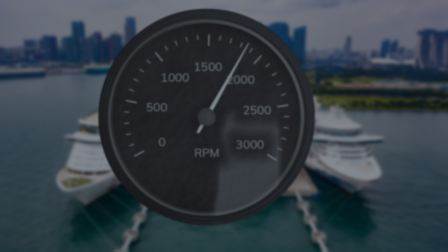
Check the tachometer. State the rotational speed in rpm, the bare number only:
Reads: 1850
